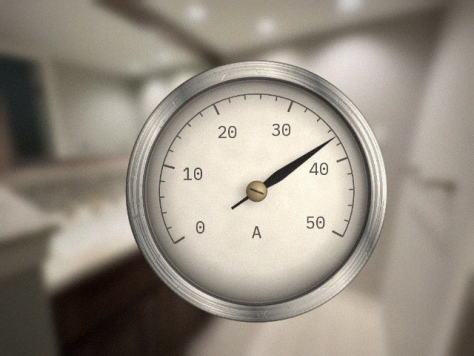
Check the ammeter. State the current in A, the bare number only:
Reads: 37
